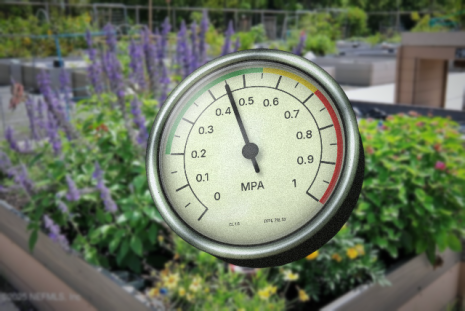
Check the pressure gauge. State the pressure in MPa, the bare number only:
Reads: 0.45
